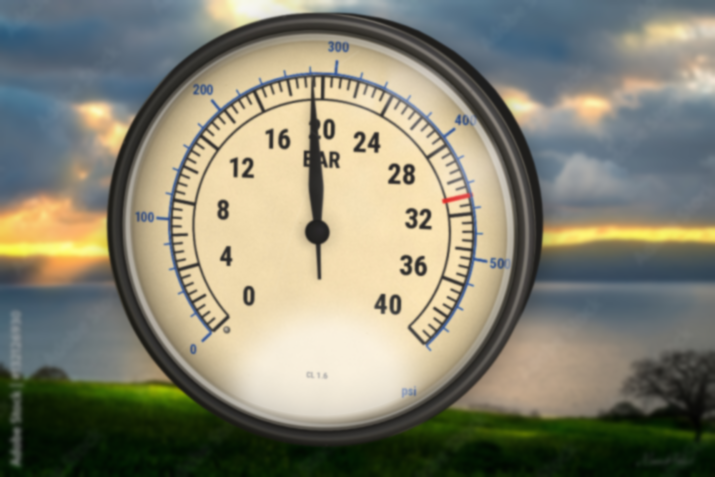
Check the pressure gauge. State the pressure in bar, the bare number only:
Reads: 19.5
